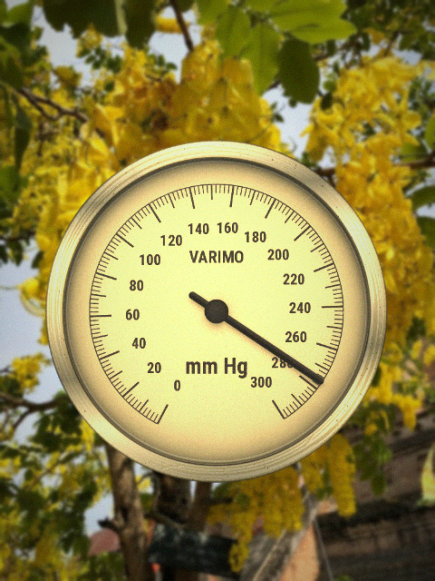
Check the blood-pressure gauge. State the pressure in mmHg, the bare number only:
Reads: 276
